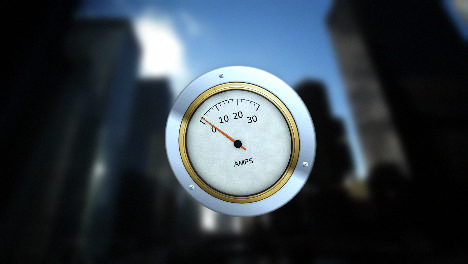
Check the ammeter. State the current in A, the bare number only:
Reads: 2
